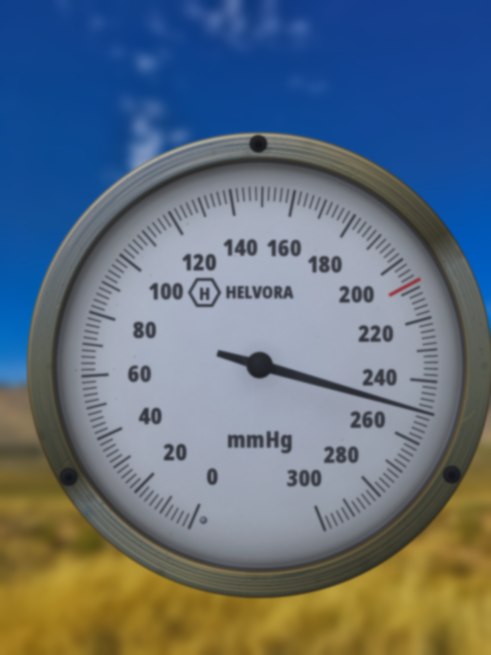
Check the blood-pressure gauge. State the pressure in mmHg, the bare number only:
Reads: 250
